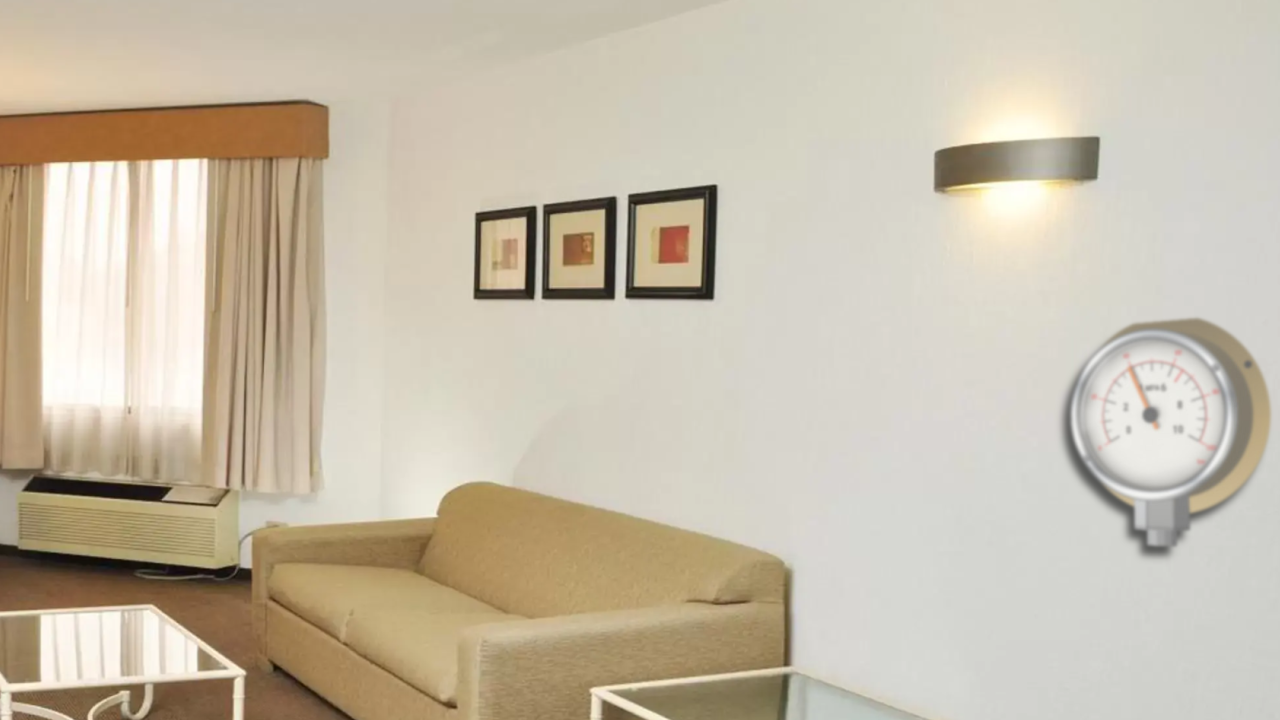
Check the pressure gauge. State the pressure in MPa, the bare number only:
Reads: 4
